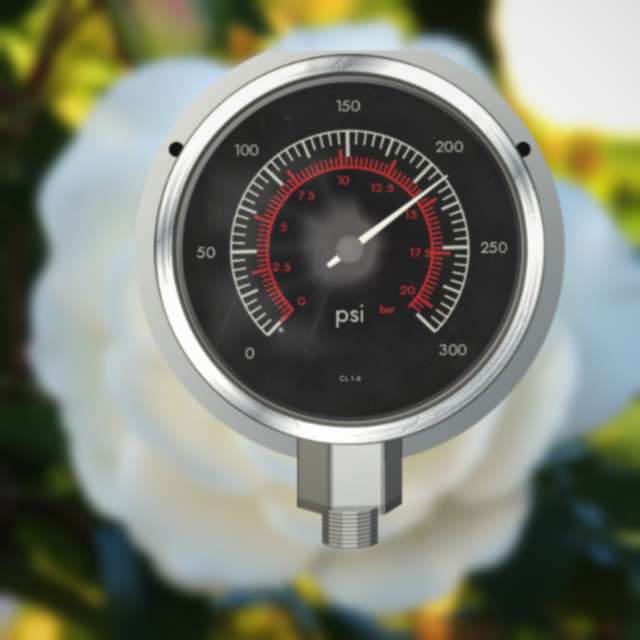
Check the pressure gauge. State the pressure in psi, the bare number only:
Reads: 210
